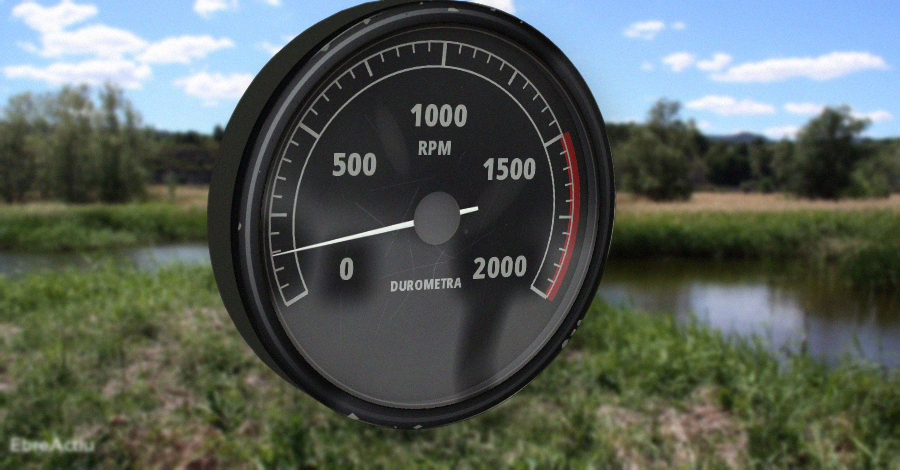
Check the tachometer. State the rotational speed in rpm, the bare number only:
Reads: 150
